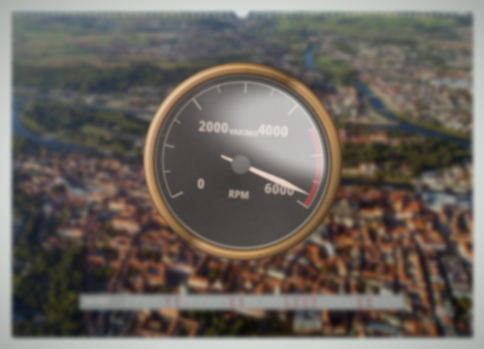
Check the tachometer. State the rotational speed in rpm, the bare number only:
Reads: 5750
